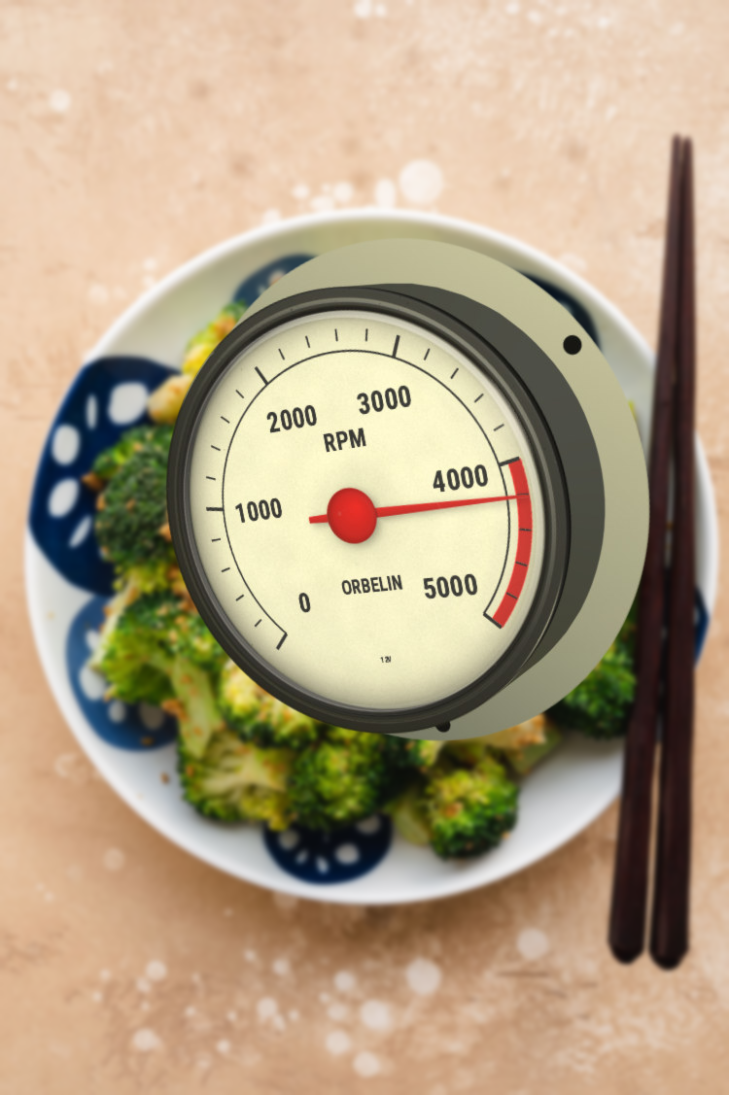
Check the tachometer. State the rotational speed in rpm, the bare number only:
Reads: 4200
